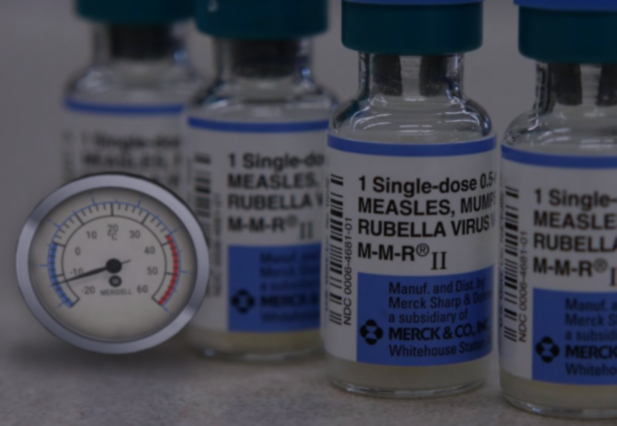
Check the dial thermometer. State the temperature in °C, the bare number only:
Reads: -12
